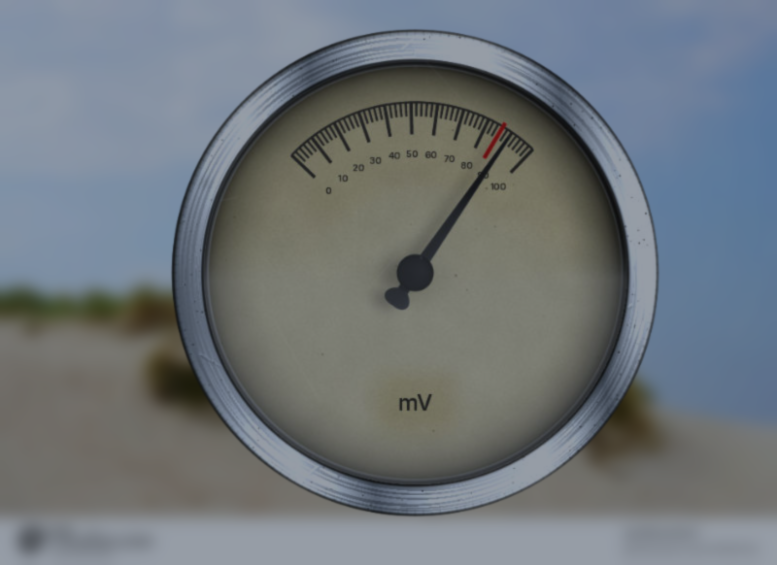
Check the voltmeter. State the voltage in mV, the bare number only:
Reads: 90
